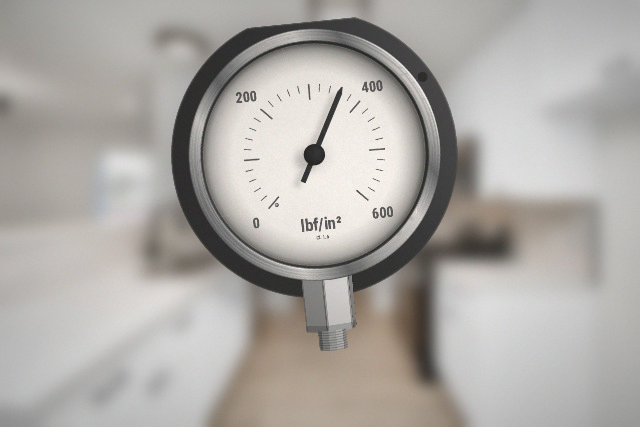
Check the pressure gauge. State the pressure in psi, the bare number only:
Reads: 360
